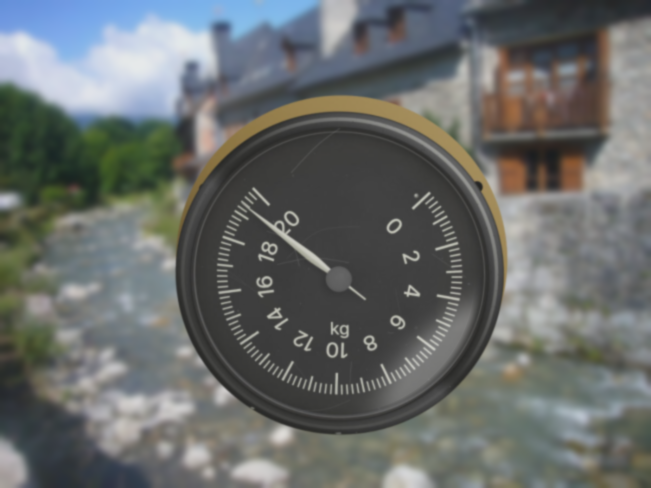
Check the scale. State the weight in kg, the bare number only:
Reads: 19.4
